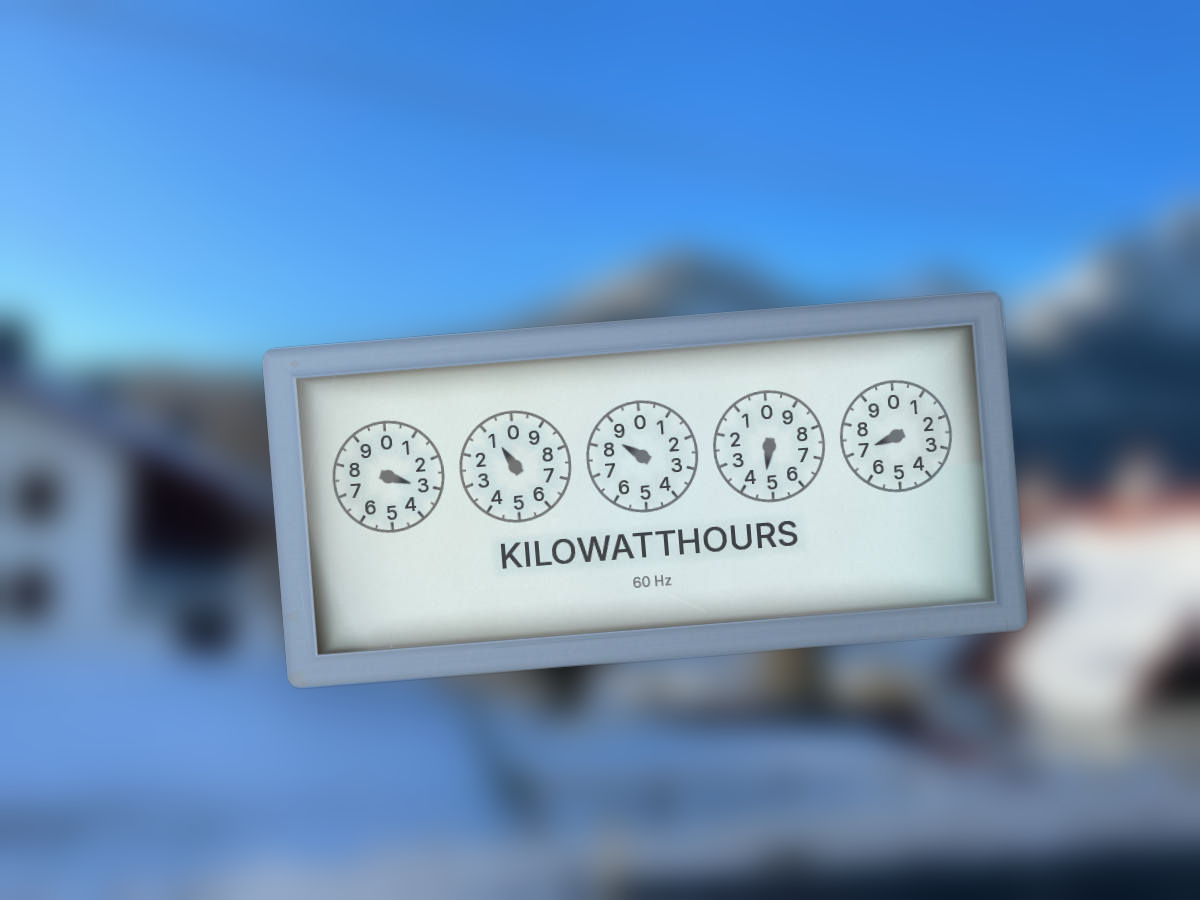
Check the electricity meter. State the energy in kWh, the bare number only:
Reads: 30847
